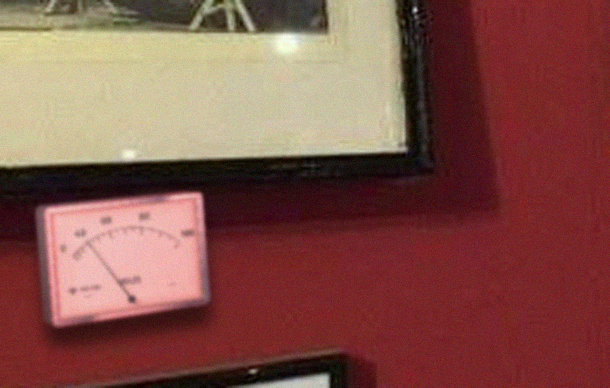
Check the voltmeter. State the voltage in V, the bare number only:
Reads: 40
